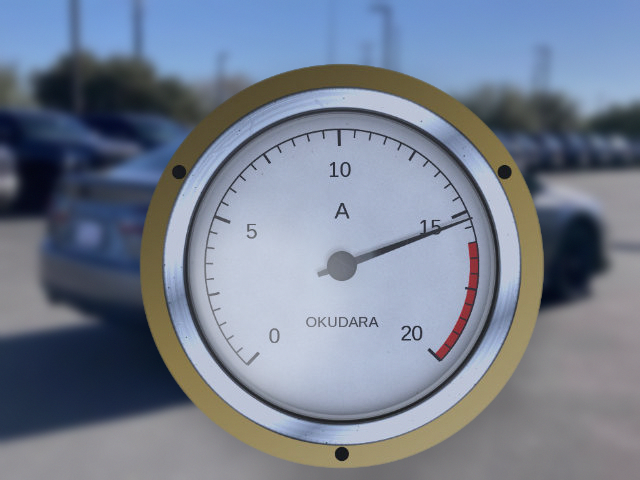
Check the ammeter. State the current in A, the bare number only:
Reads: 15.25
